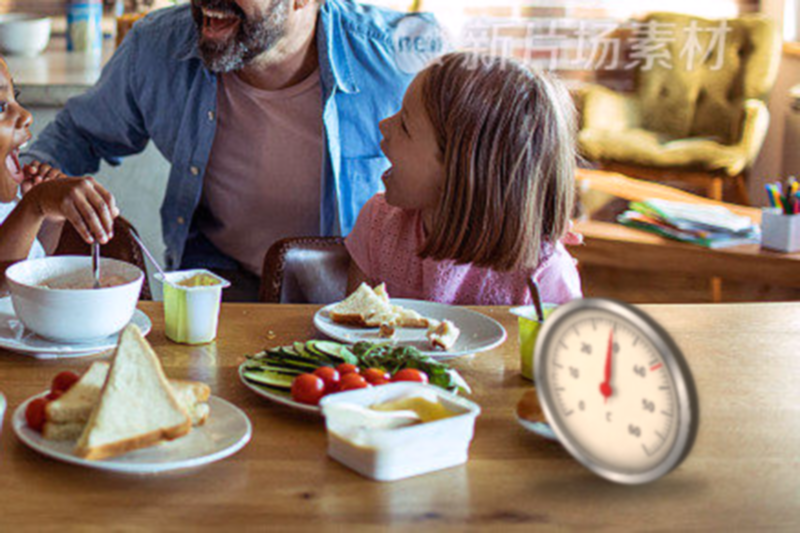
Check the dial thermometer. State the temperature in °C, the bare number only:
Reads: 30
